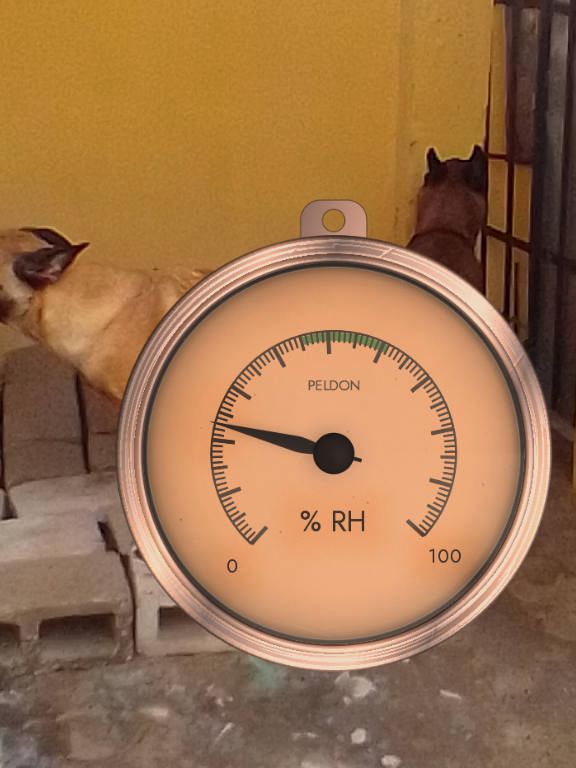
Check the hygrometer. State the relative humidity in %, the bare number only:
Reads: 23
